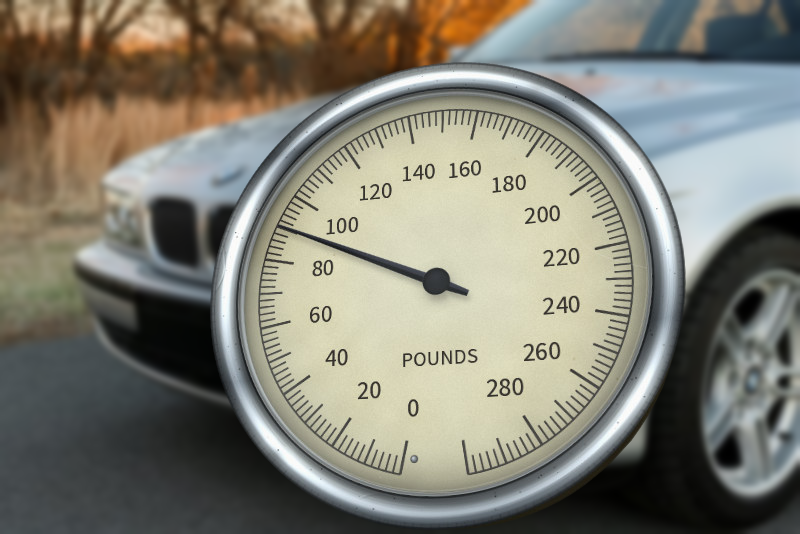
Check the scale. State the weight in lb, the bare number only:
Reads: 90
